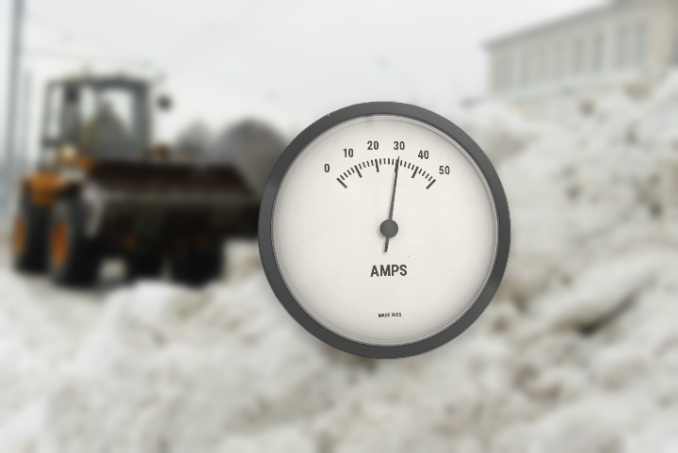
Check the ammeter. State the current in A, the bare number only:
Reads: 30
